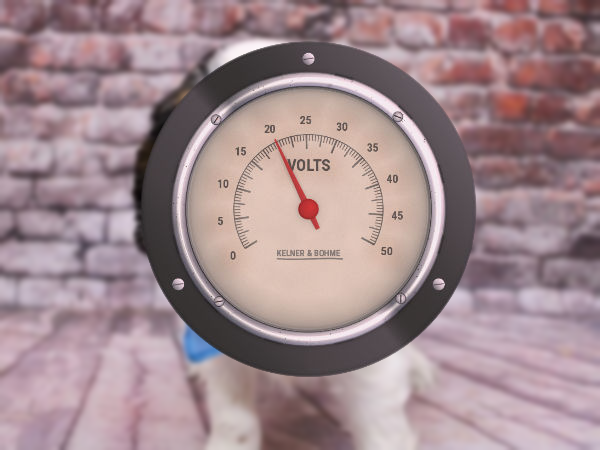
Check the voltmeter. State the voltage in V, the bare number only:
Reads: 20
